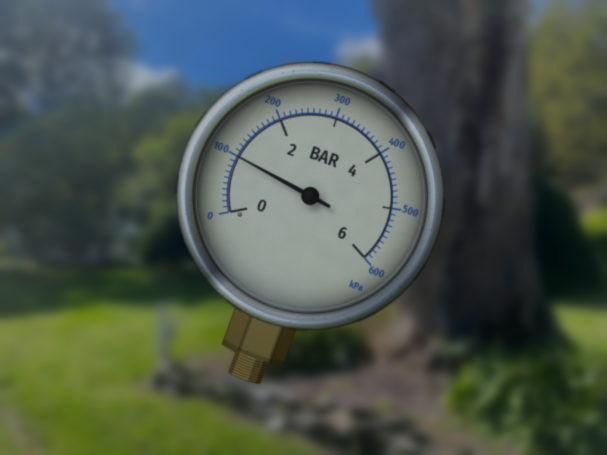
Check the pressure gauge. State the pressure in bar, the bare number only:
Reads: 1
